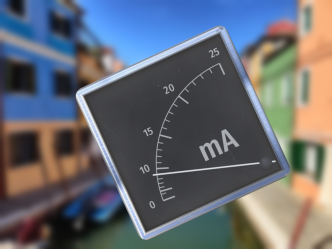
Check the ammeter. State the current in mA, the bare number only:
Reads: 9
